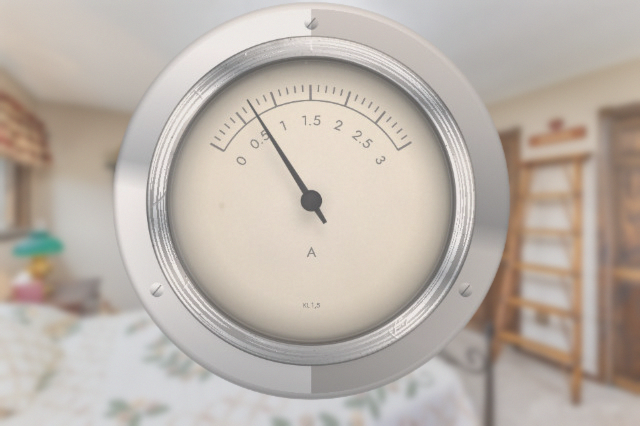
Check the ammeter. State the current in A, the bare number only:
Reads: 0.7
